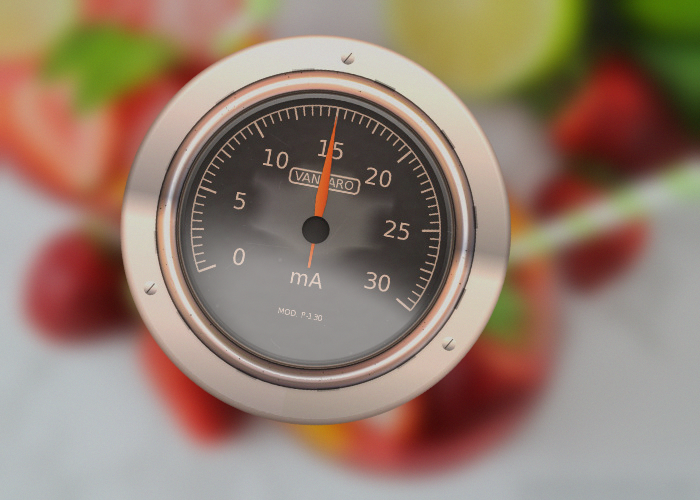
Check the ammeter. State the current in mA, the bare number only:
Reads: 15
